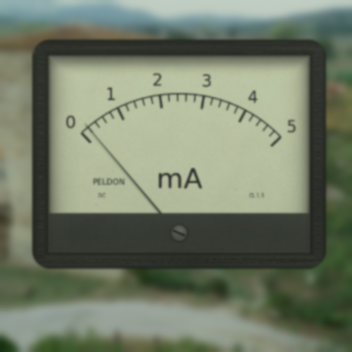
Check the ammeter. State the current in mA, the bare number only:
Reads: 0.2
